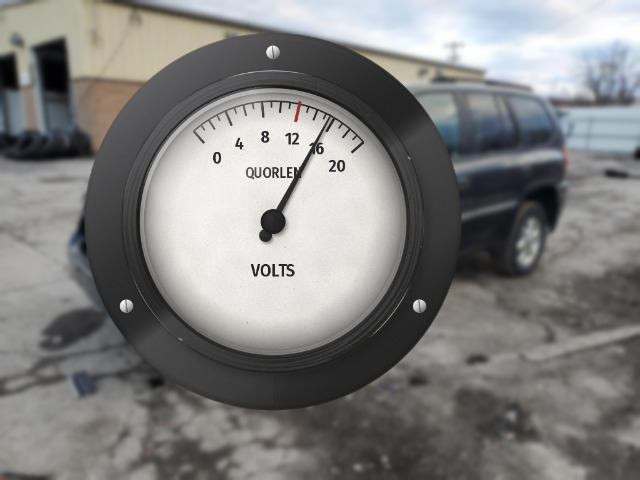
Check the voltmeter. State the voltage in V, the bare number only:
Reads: 15.5
